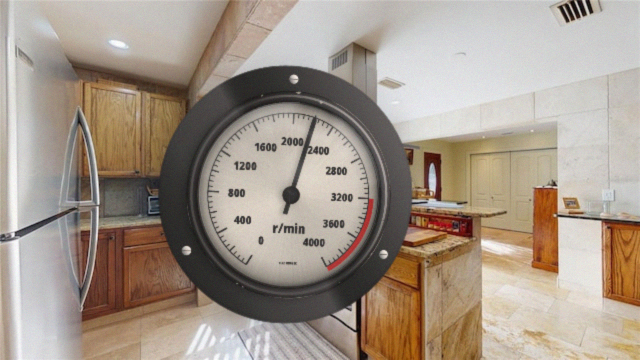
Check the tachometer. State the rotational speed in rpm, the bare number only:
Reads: 2200
